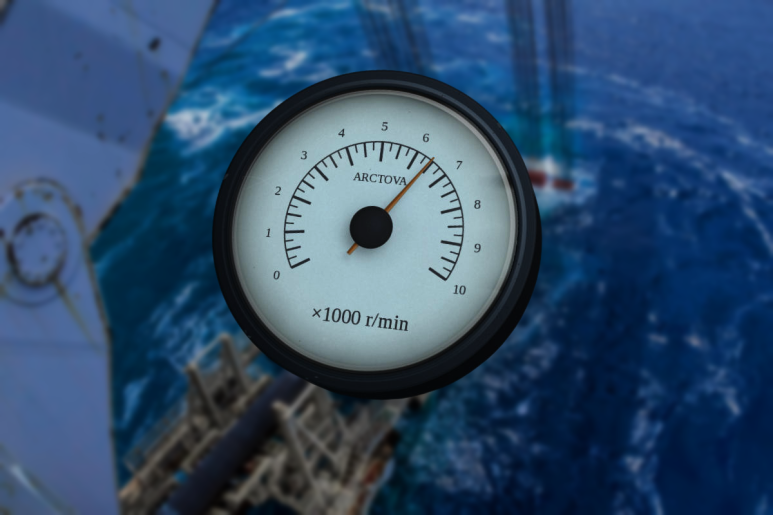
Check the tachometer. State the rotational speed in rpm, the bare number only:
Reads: 6500
